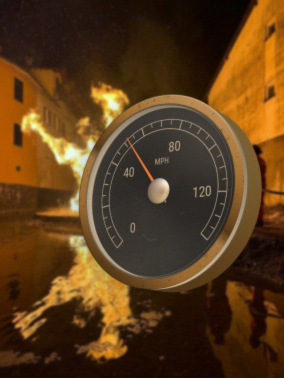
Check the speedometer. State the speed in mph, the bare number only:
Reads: 52.5
